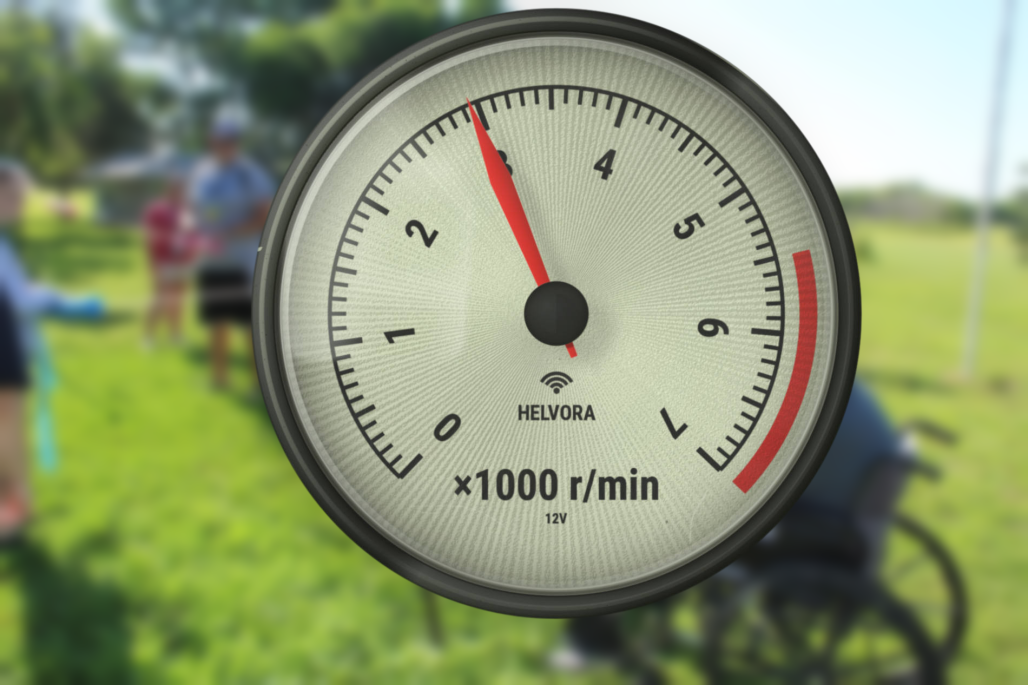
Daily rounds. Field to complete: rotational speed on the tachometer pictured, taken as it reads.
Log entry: 2950 rpm
